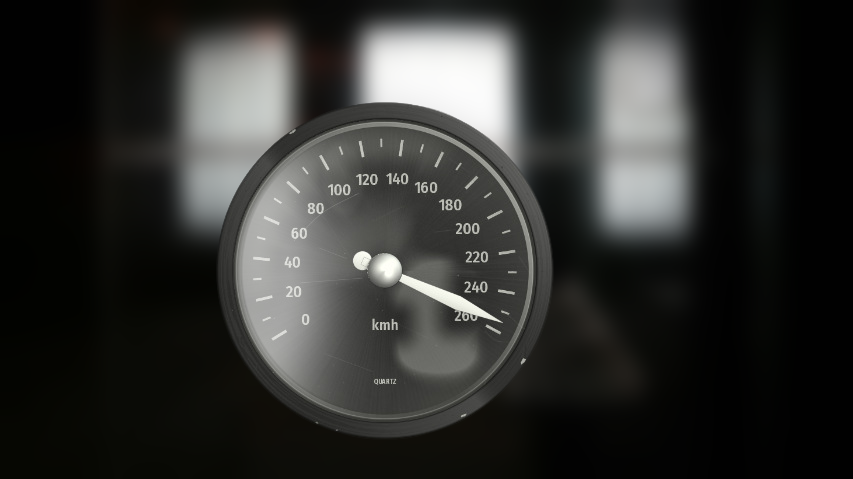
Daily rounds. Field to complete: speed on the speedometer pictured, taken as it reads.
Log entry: 255 km/h
